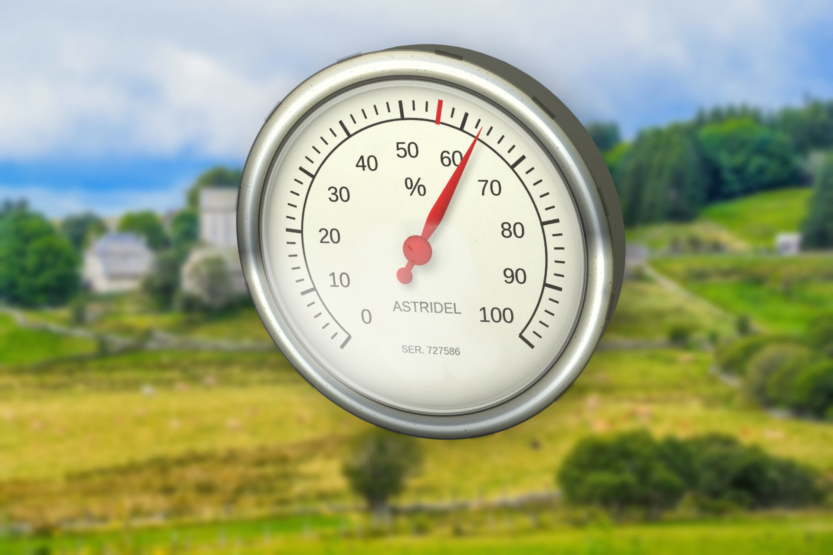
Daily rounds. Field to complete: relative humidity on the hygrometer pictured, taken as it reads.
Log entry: 63 %
